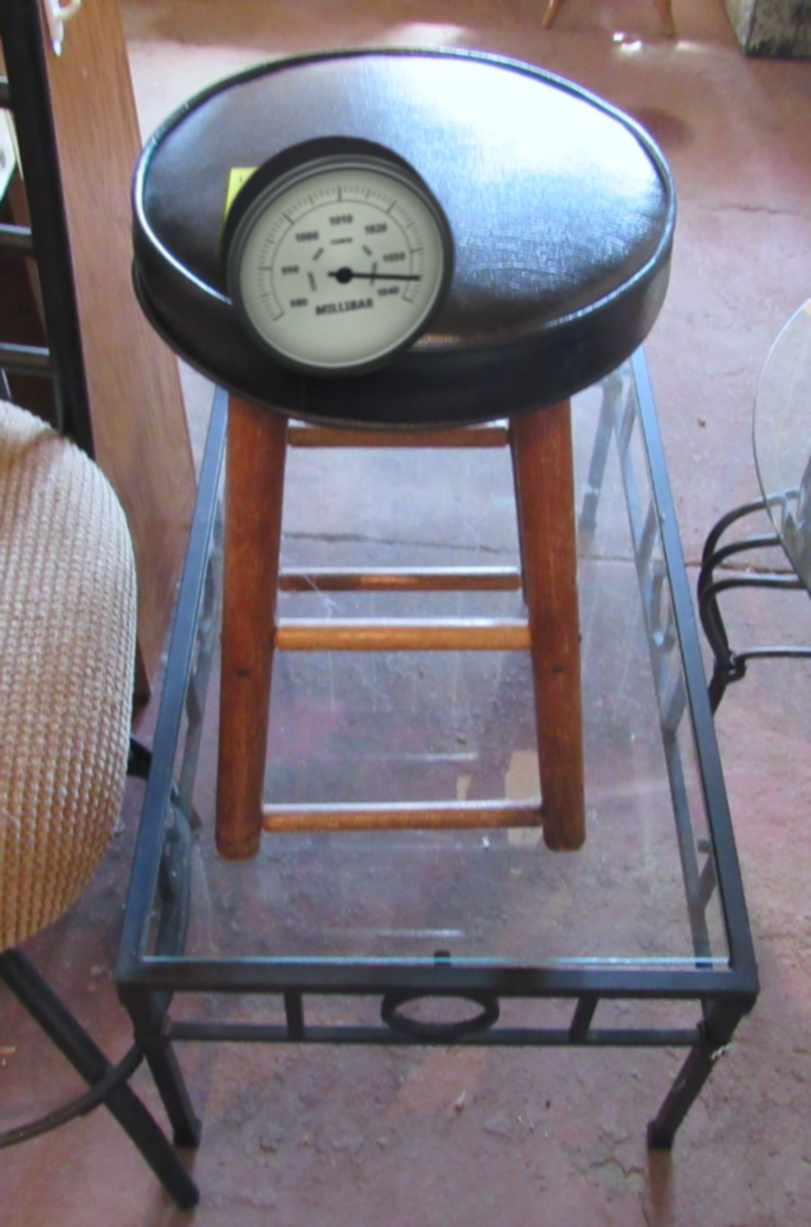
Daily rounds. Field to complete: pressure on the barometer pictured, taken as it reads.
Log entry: 1035 mbar
